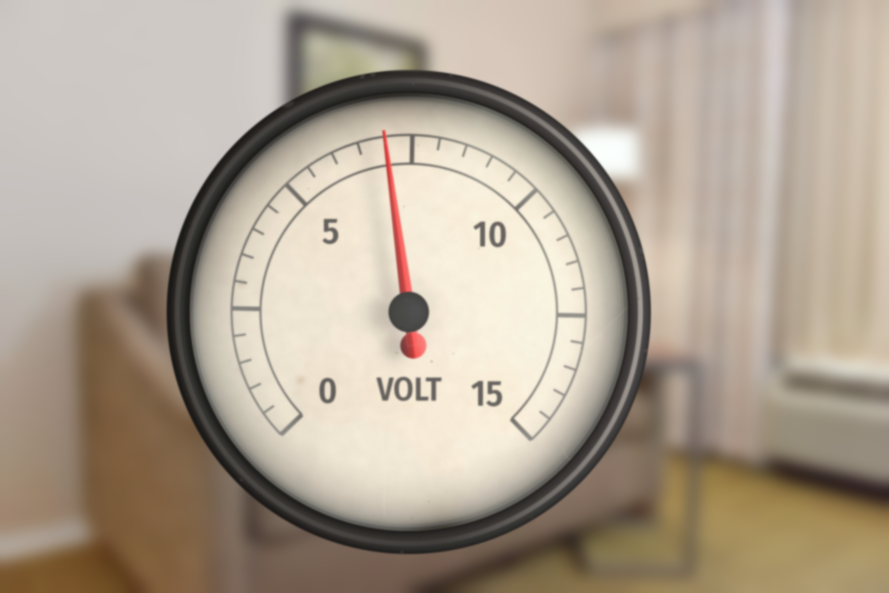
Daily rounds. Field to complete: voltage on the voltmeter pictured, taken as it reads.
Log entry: 7 V
